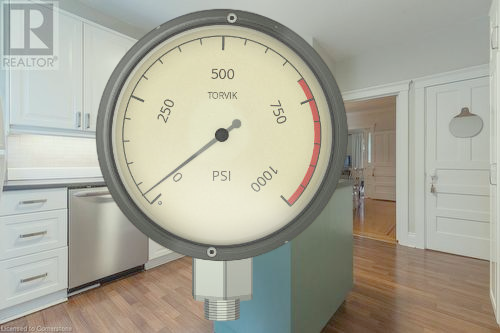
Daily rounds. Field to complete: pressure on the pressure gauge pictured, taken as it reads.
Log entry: 25 psi
